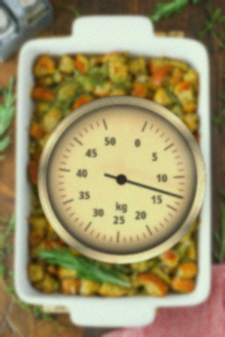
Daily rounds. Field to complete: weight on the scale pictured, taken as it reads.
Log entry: 13 kg
